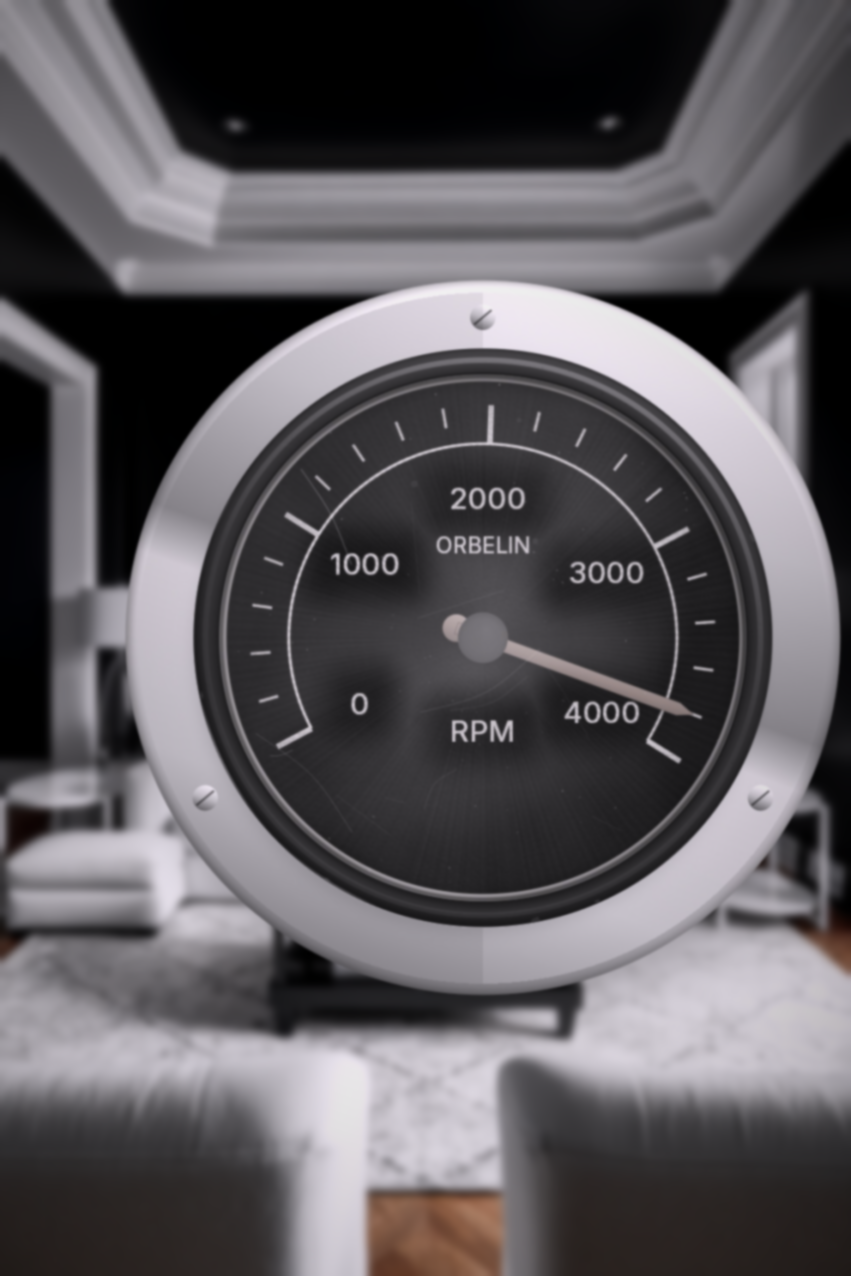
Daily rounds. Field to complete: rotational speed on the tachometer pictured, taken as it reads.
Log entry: 3800 rpm
